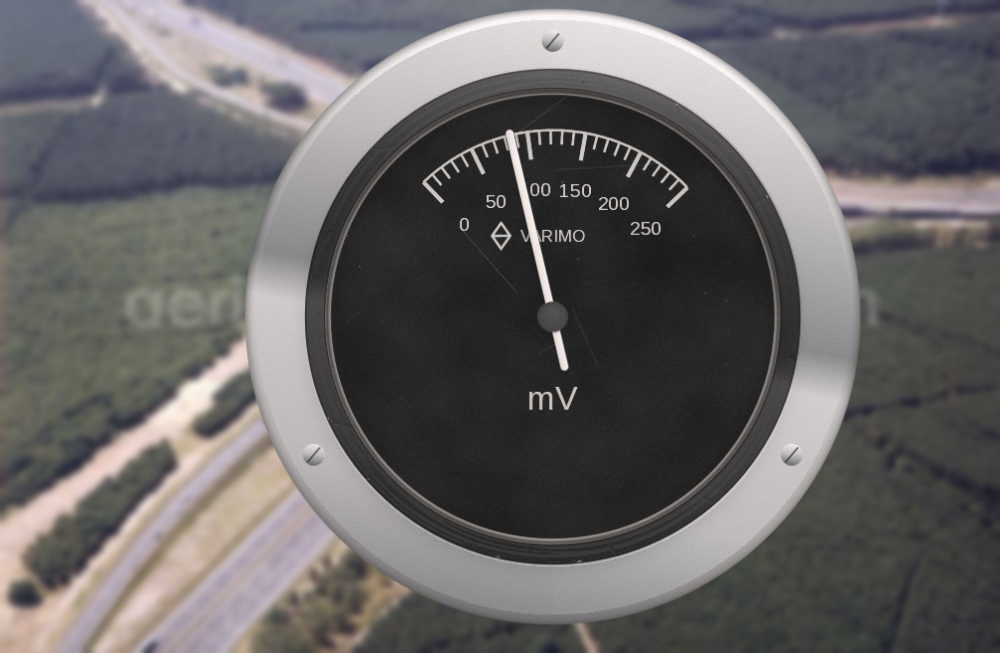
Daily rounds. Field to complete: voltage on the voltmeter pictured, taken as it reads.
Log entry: 85 mV
